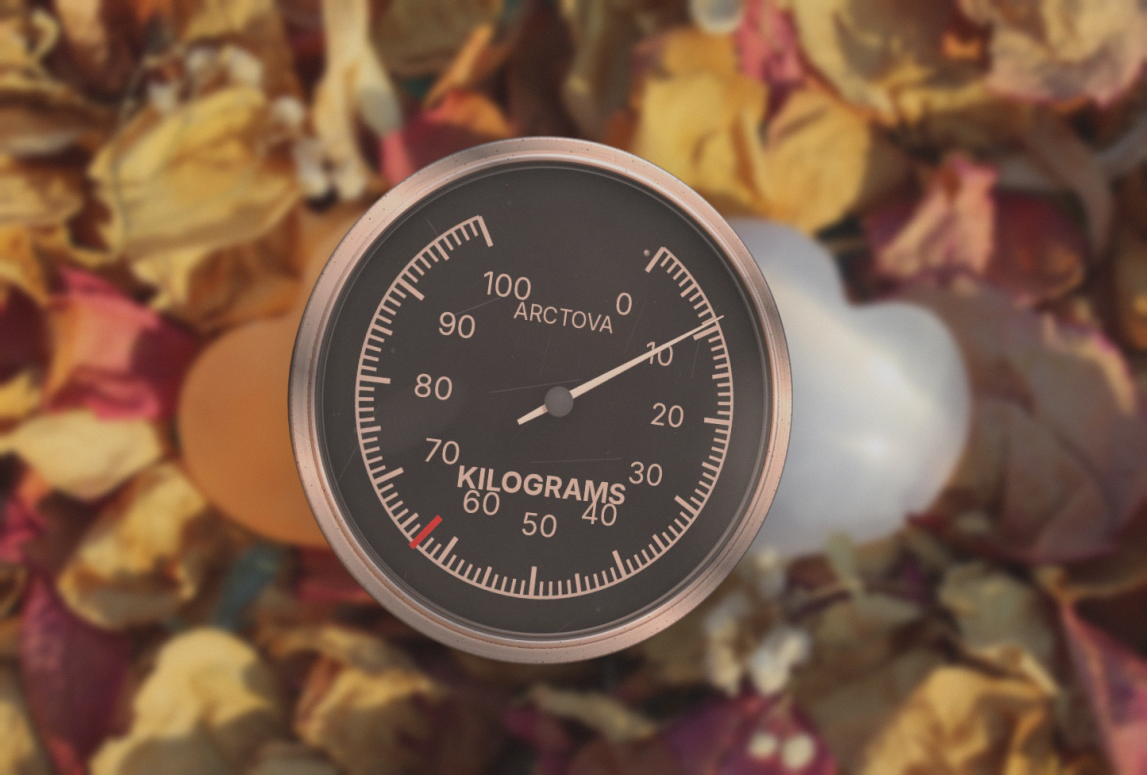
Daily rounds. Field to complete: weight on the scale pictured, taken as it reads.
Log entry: 9 kg
